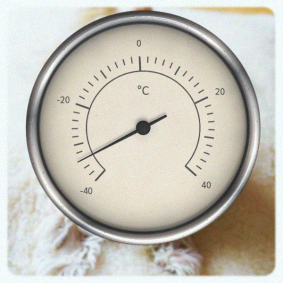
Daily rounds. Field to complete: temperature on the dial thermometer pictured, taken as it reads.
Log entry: -34 °C
